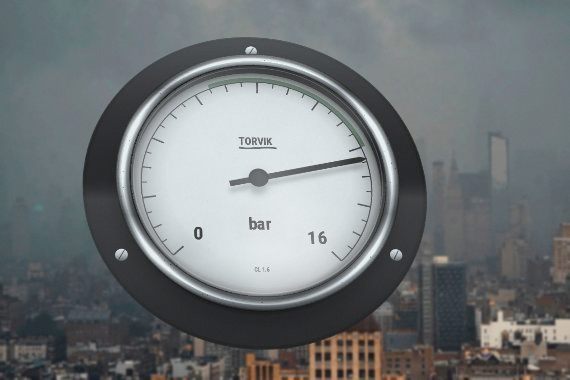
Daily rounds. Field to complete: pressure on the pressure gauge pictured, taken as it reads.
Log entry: 12.5 bar
